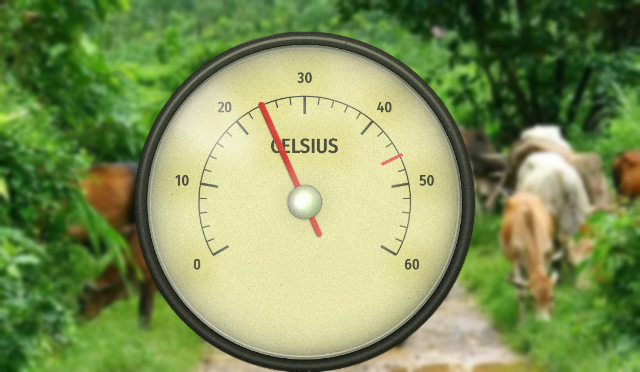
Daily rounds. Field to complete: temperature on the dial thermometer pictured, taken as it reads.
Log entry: 24 °C
